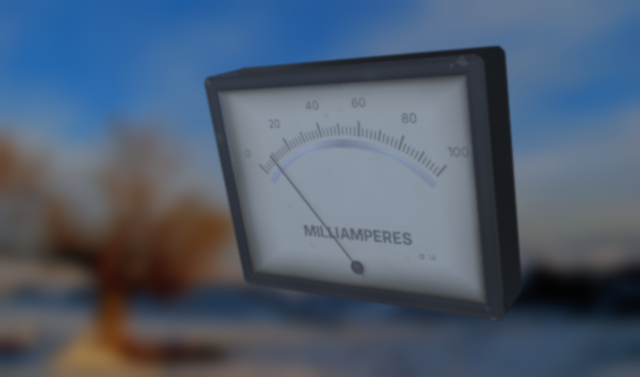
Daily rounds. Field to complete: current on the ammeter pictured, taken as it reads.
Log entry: 10 mA
